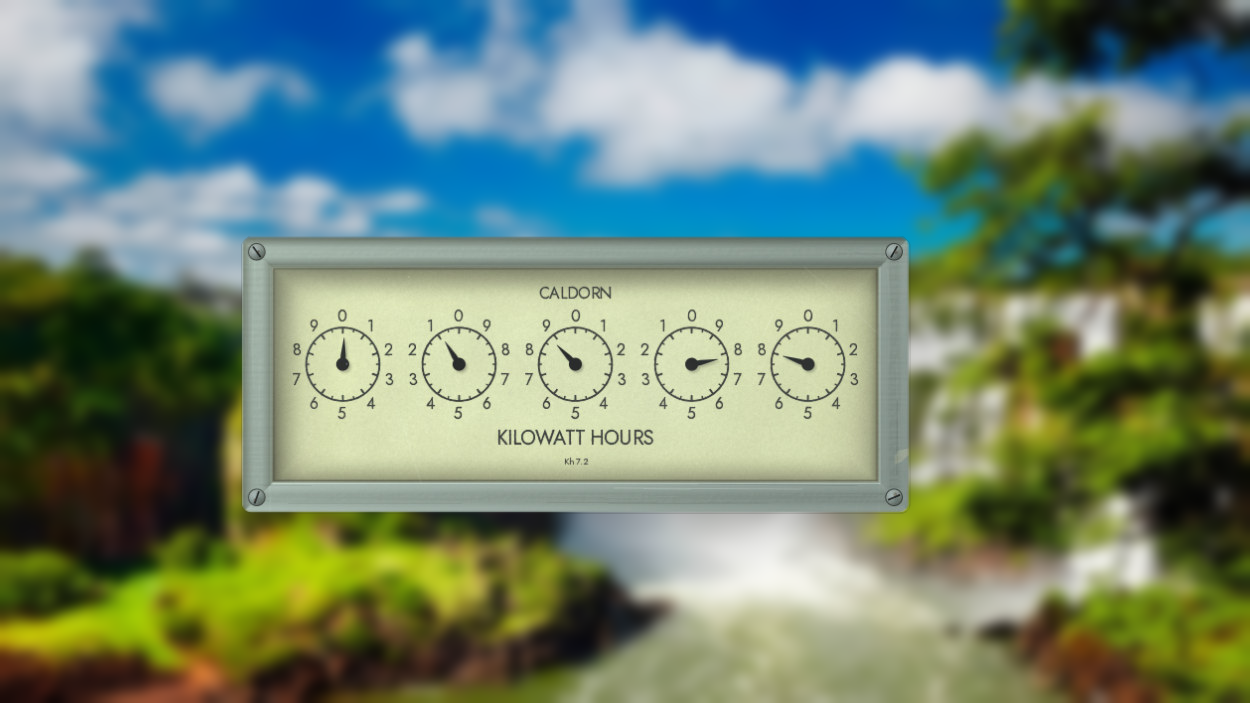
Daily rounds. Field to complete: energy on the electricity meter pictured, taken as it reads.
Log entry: 878 kWh
